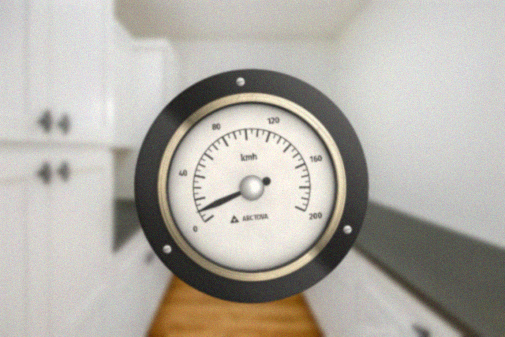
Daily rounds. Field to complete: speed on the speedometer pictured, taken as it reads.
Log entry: 10 km/h
